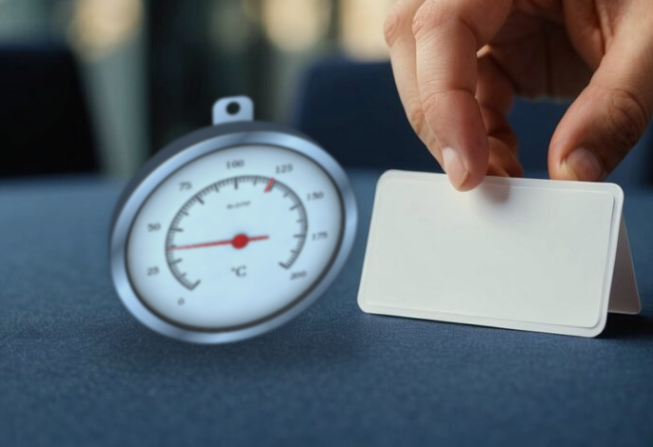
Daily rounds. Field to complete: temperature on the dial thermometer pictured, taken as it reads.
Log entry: 37.5 °C
